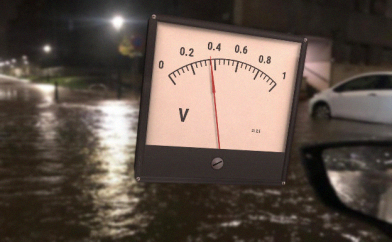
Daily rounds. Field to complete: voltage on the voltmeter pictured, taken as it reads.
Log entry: 0.36 V
